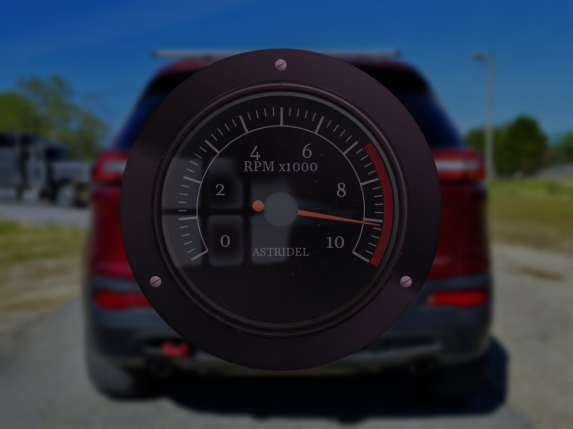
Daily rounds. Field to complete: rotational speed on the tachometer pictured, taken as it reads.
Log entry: 9100 rpm
